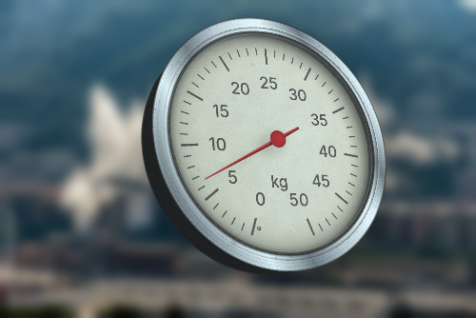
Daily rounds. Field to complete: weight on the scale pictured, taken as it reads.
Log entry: 6.5 kg
